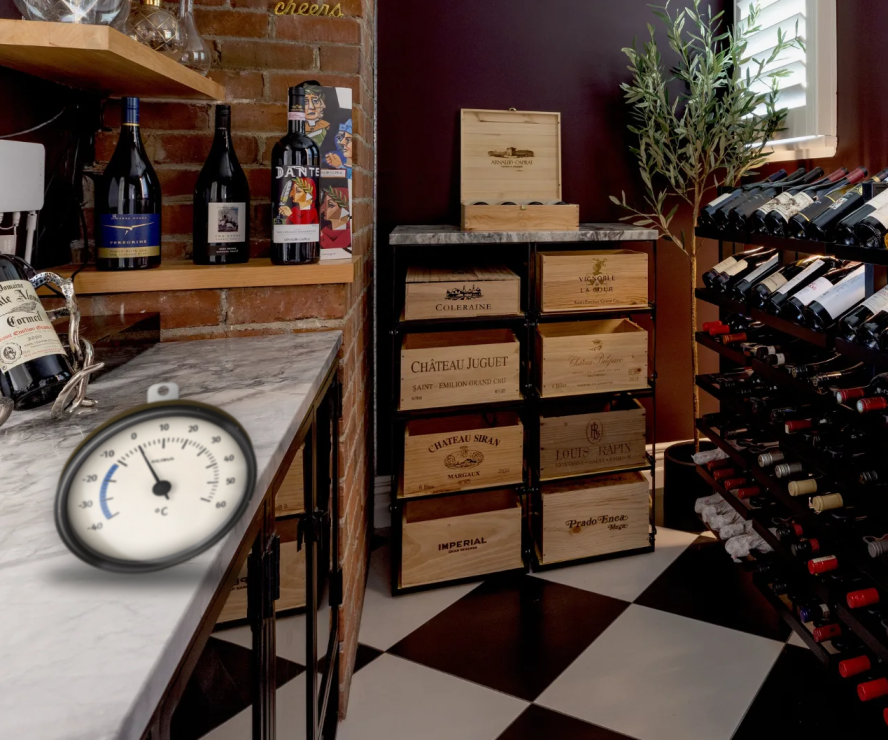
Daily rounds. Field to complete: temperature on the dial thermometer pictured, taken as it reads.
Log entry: 0 °C
